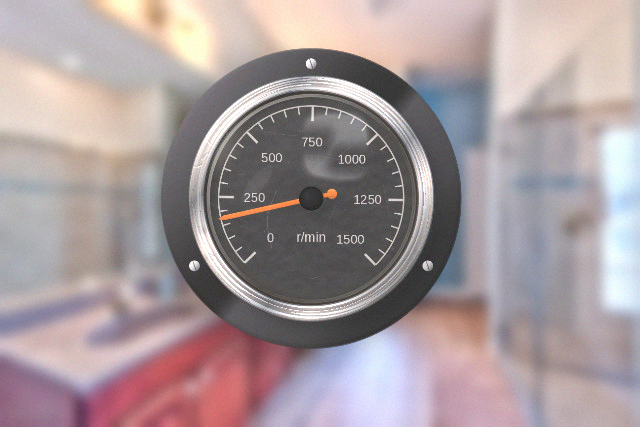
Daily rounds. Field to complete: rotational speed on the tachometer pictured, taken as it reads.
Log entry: 175 rpm
